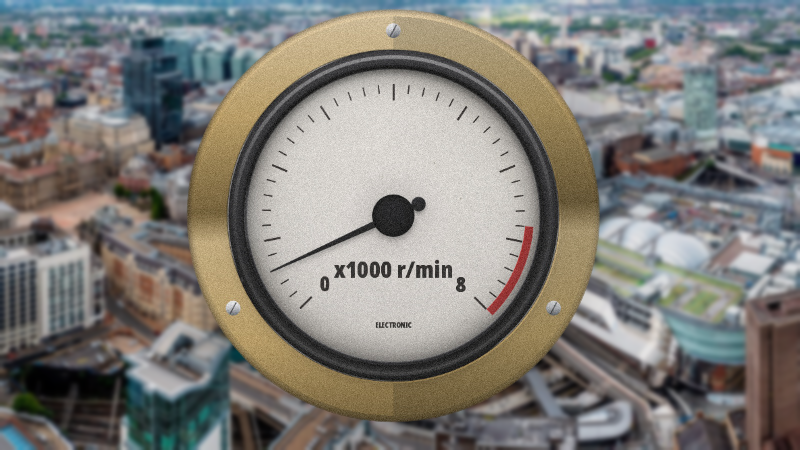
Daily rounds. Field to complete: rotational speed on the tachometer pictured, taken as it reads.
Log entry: 600 rpm
